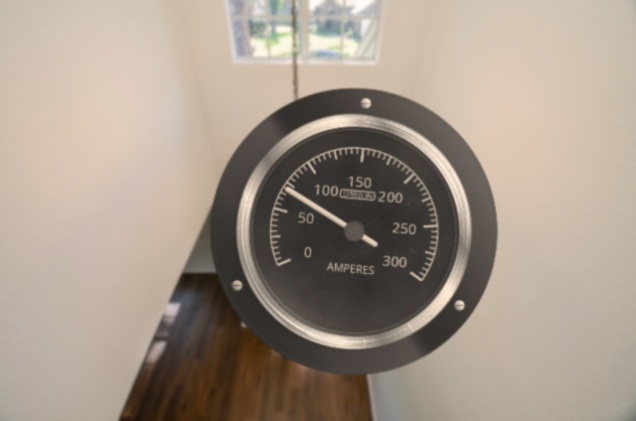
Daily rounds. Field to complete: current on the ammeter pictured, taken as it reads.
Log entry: 70 A
